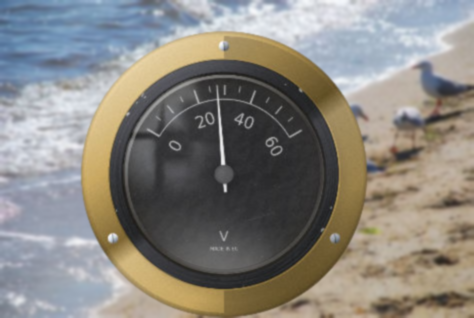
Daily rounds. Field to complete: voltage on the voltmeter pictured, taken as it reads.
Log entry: 27.5 V
